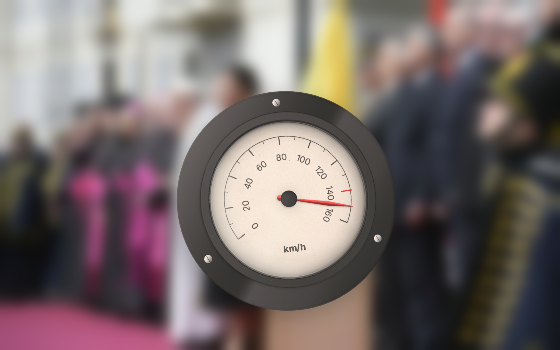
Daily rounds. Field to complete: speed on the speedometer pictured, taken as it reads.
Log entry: 150 km/h
